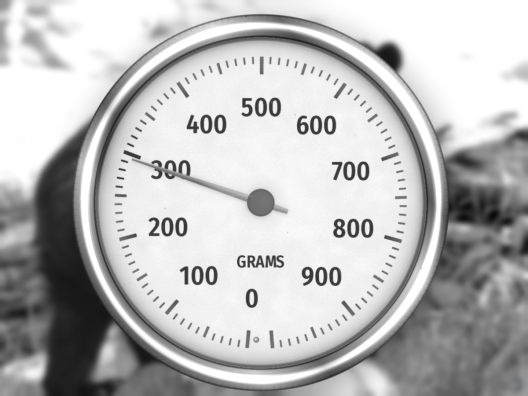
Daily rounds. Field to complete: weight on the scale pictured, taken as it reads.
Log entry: 295 g
